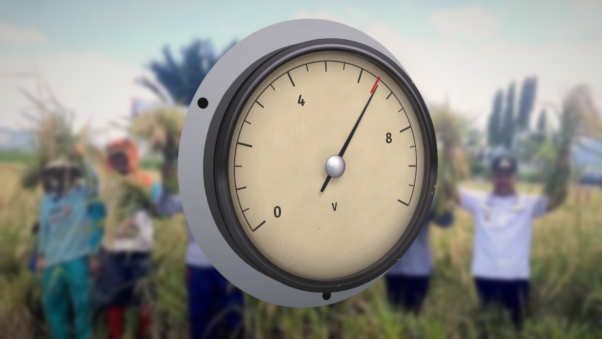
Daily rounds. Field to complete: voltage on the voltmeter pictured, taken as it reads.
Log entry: 6.5 V
